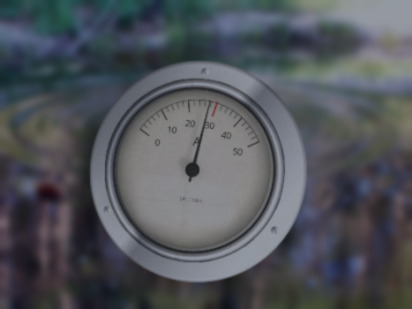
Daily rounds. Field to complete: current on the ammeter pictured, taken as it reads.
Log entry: 28 A
